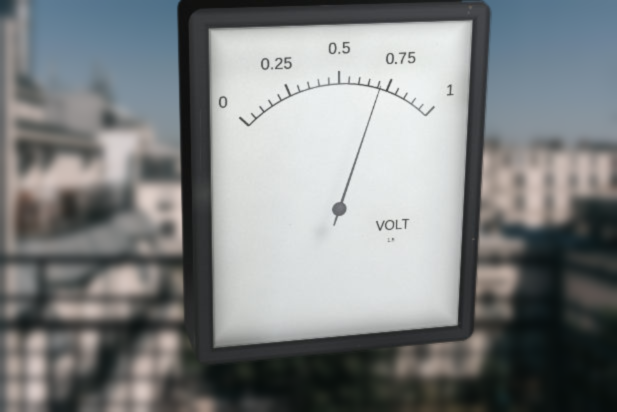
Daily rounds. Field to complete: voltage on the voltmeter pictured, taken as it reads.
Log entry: 0.7 V
